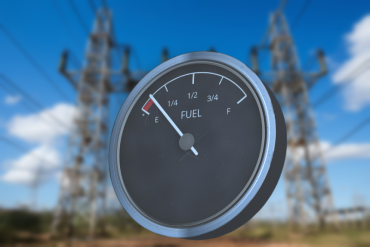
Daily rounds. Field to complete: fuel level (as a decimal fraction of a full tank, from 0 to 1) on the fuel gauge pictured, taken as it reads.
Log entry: 0.125
